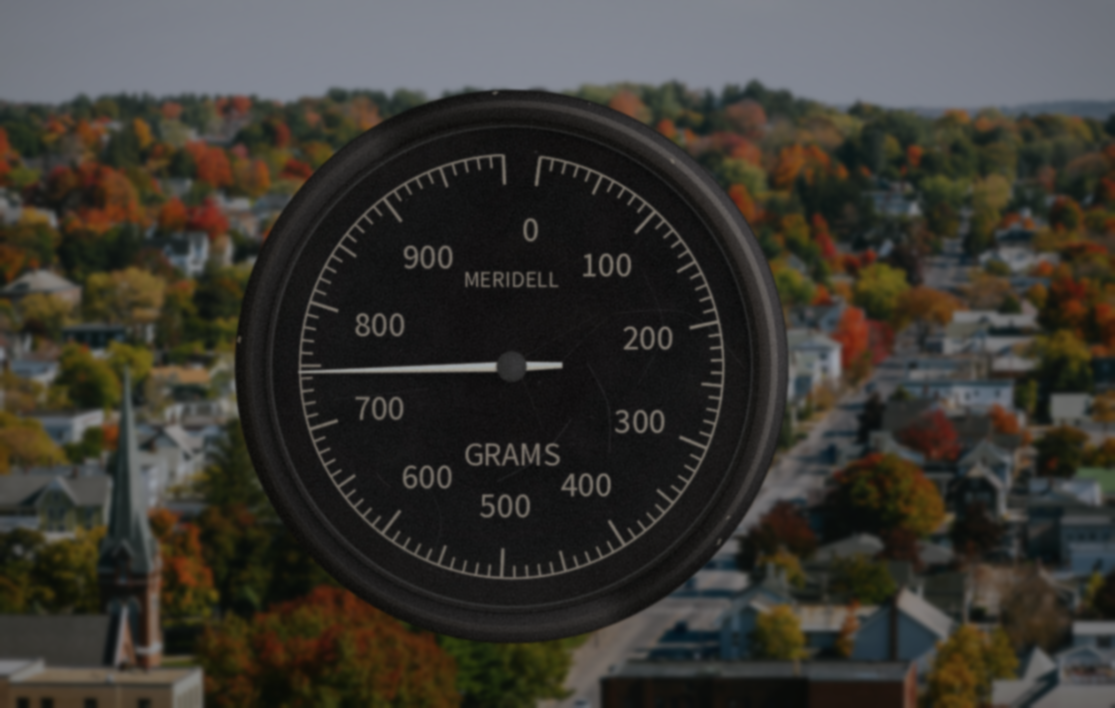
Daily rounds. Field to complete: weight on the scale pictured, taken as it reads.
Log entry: 745 g
